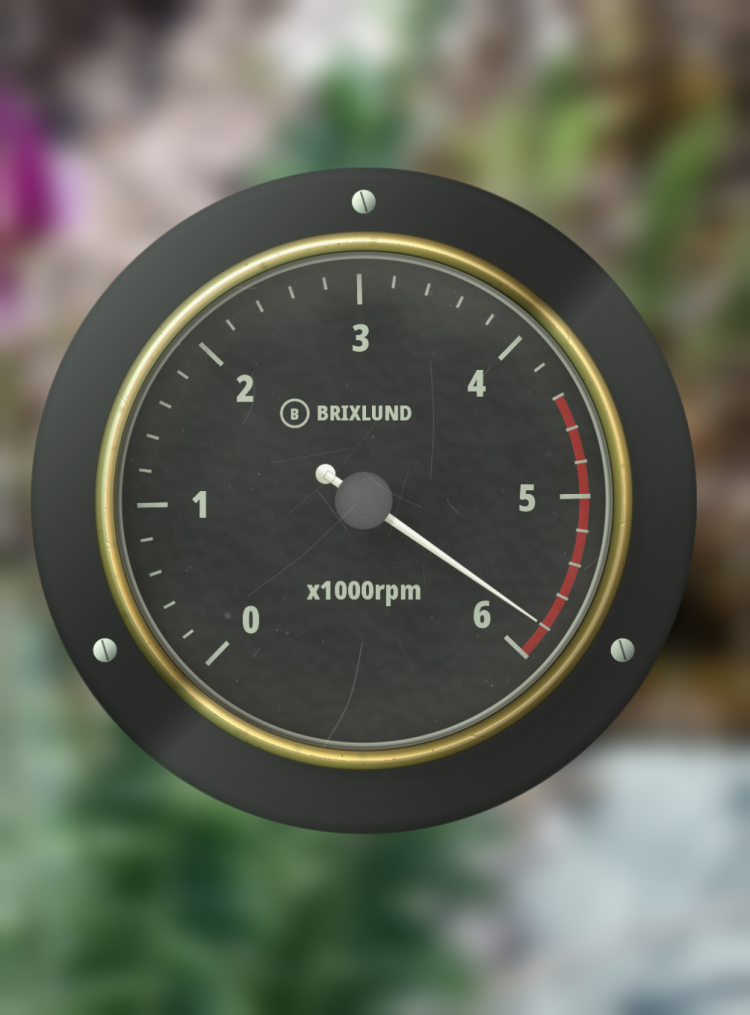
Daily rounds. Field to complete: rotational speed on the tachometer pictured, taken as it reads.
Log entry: 5800 rpm
